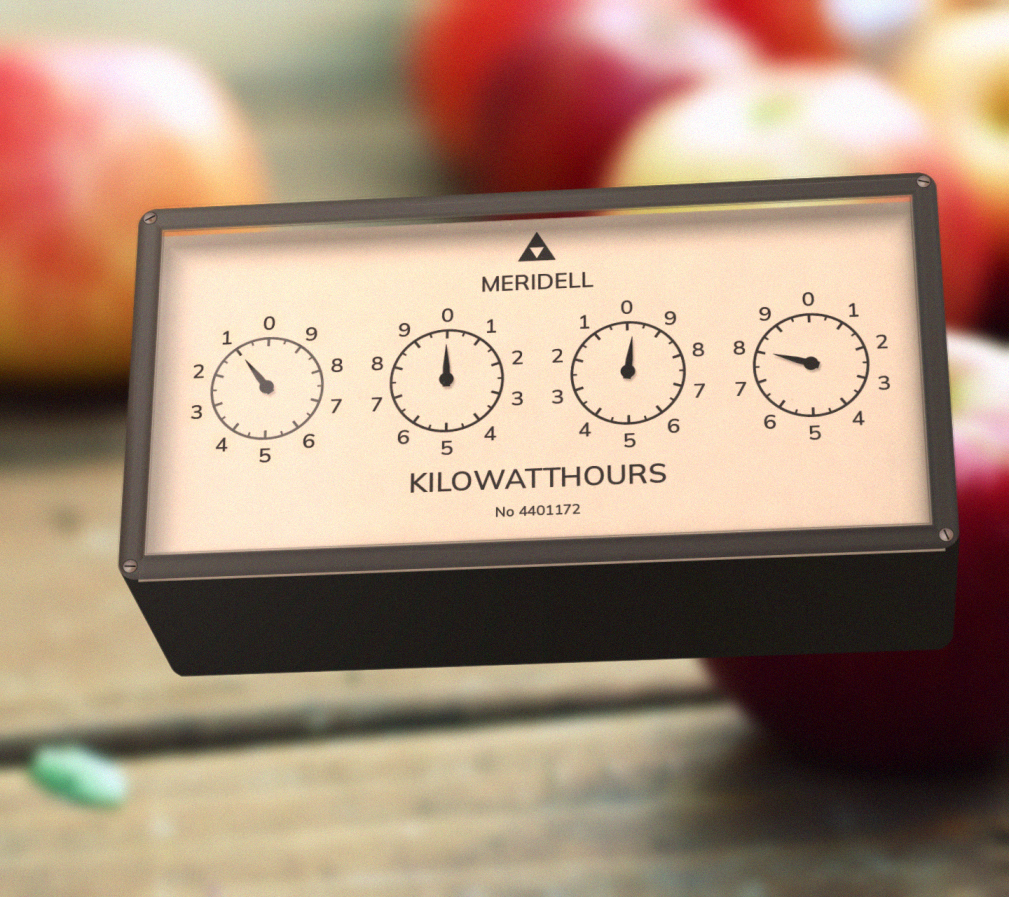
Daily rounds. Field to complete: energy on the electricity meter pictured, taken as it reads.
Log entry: 998 kWh
